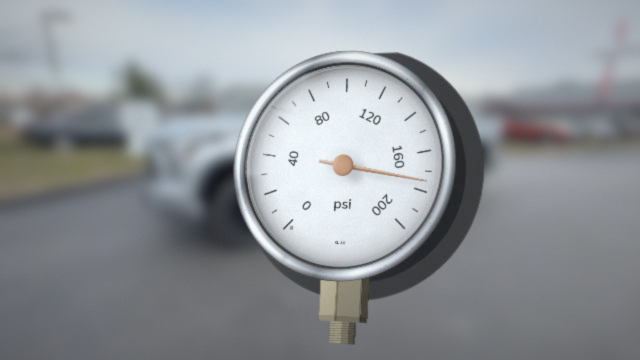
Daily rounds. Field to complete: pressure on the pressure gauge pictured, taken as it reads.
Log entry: 175 psi
